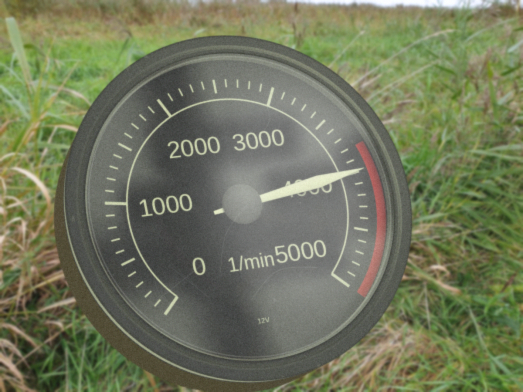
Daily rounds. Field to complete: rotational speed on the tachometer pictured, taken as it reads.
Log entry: 4000 rpm
